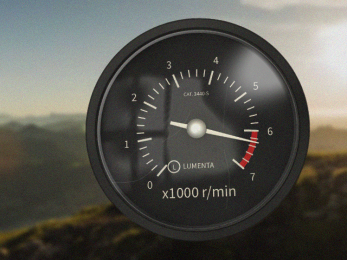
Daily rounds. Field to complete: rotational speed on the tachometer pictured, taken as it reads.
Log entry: 6300 rpm
